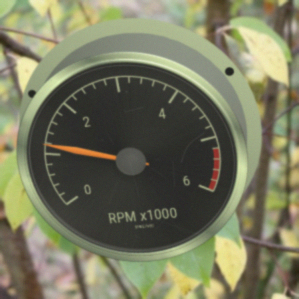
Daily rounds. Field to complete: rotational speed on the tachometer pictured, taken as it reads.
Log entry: 1200 rpm
